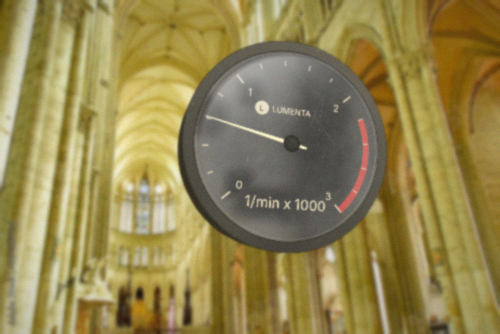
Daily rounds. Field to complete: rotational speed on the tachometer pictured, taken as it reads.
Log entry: 600 rpm
